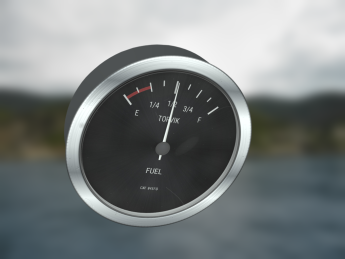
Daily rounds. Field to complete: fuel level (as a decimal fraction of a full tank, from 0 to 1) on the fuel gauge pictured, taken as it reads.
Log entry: 0.5
